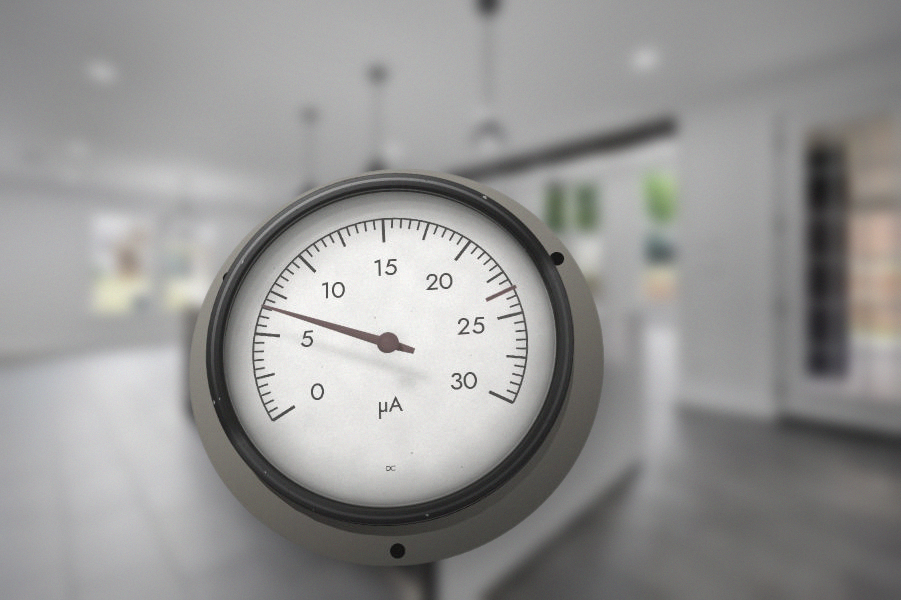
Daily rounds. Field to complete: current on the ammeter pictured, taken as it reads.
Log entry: 6.5 µA
